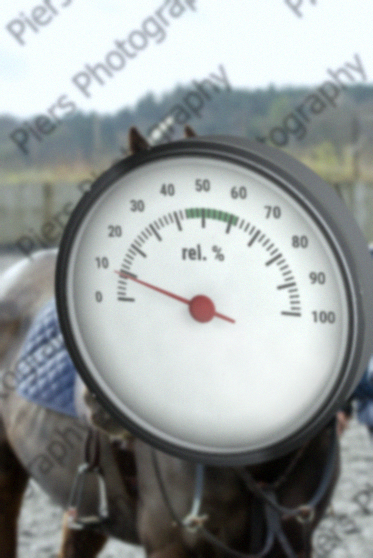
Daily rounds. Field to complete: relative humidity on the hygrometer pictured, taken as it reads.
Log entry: 10 %
